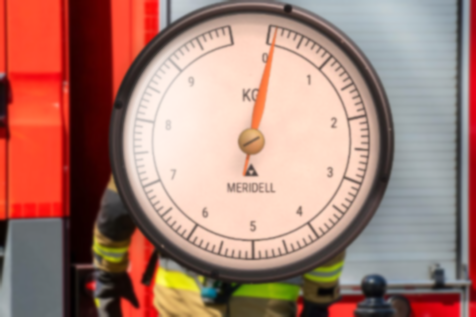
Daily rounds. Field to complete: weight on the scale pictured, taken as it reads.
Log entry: 0.1 kg
